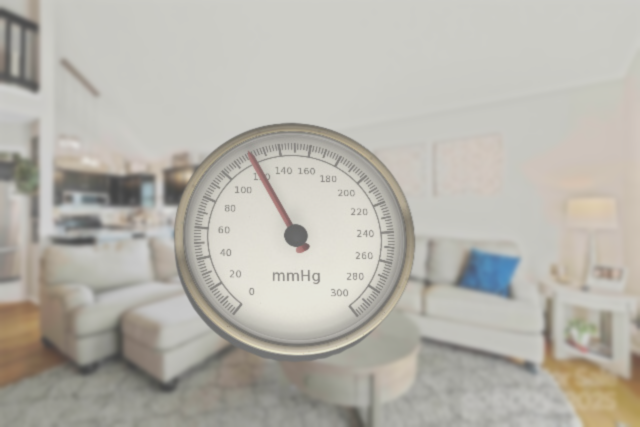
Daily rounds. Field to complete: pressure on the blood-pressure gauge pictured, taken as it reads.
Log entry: 120 mmHg
